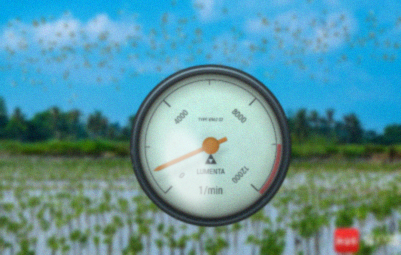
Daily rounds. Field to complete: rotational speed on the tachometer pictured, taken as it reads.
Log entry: 1000 rpm
